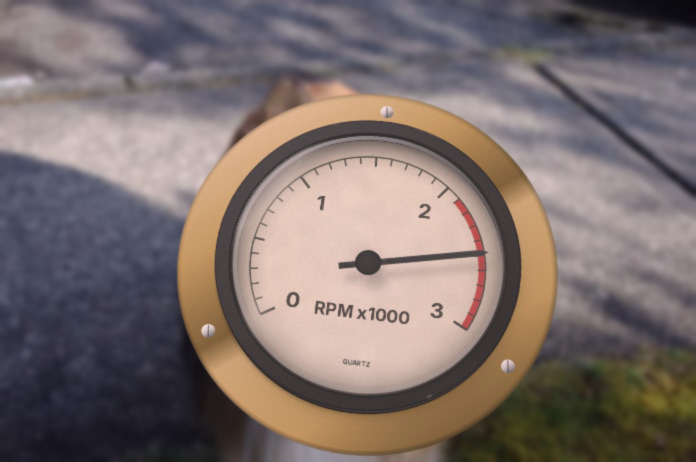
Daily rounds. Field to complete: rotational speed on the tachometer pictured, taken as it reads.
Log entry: 2500 rpm
